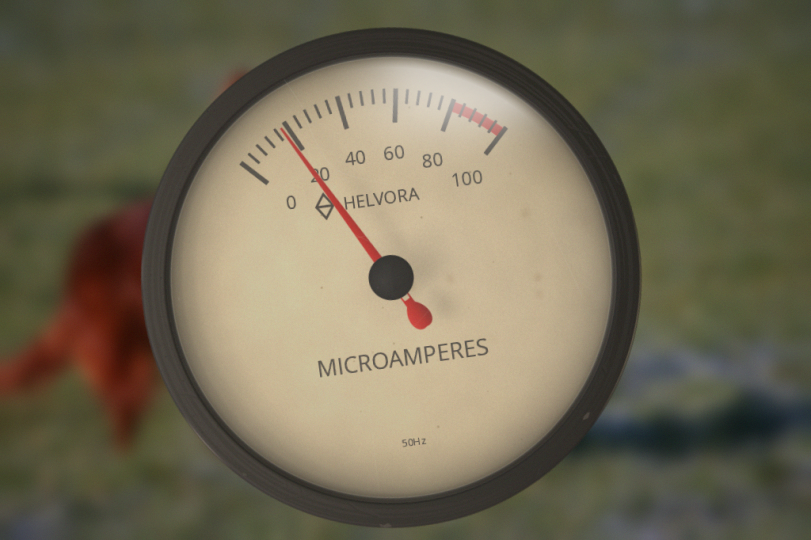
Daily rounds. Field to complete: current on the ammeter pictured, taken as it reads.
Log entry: 18 µA
